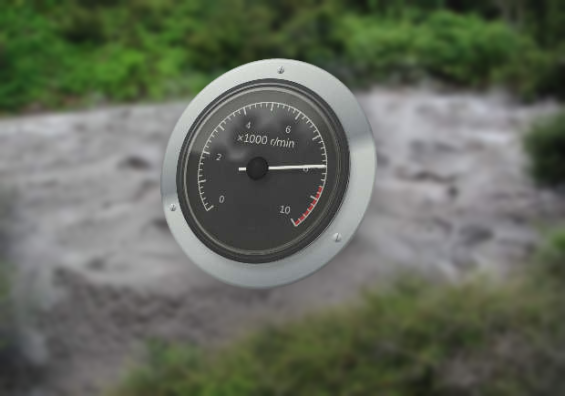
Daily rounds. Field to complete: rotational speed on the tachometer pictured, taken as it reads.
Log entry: 8000 rpm
